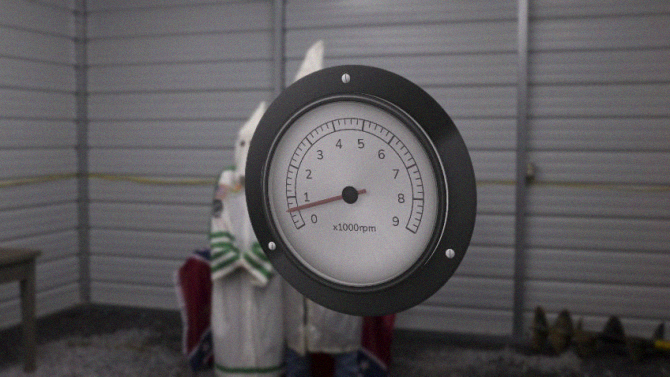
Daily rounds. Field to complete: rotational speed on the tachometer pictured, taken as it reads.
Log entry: 600 rpm
